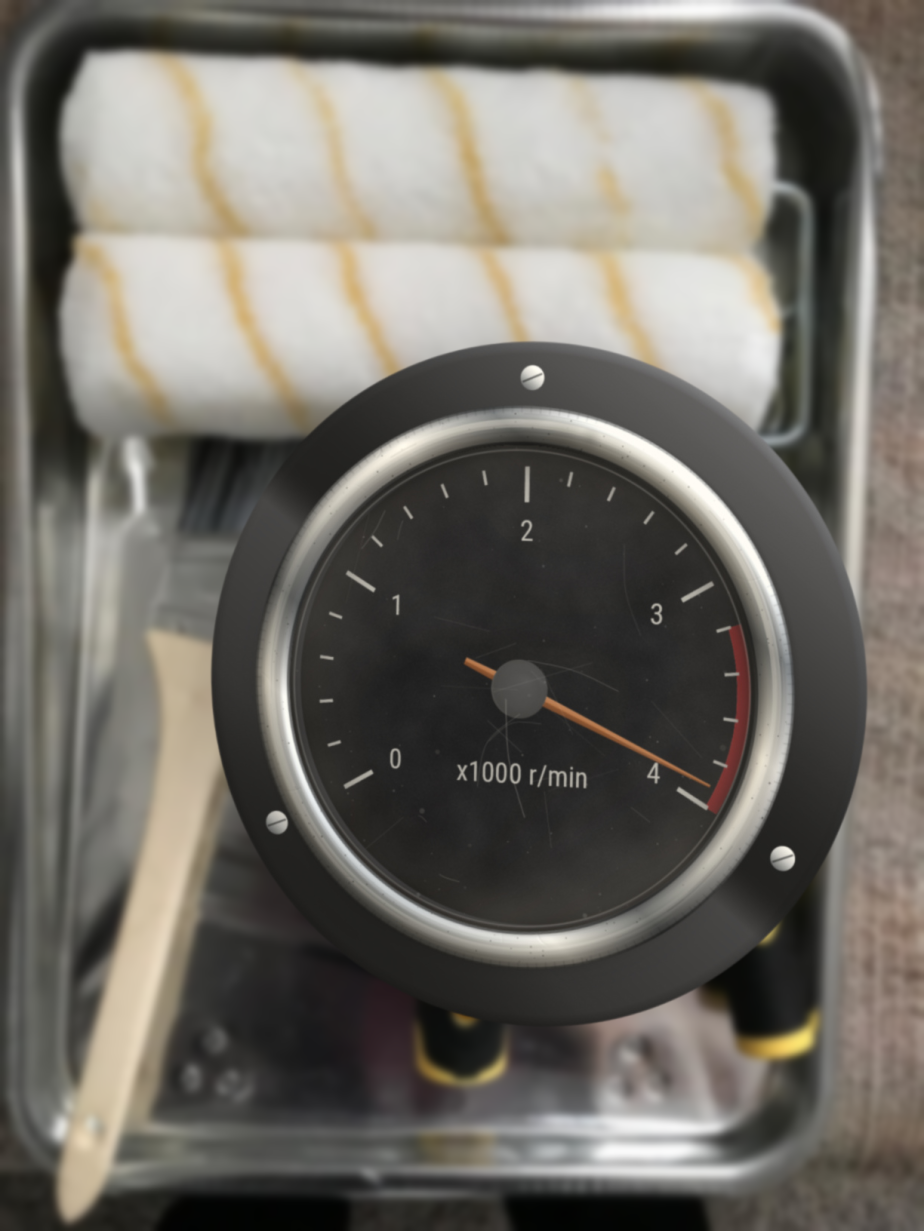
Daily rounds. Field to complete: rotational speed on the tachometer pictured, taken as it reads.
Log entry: 3900 rpm
